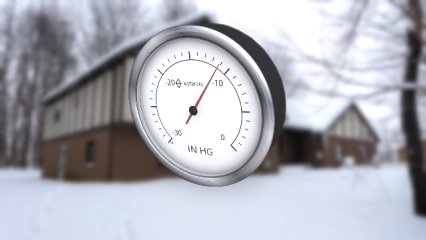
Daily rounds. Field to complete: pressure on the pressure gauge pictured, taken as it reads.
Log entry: -11 inHg
